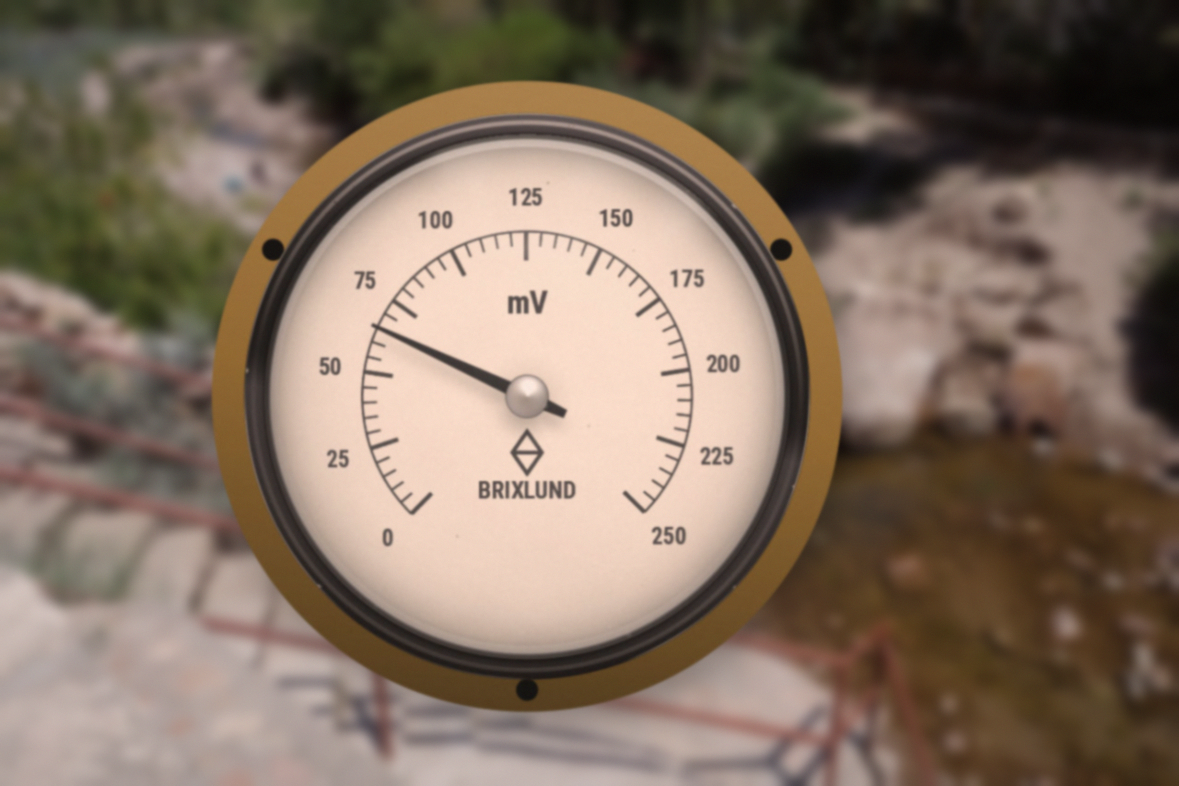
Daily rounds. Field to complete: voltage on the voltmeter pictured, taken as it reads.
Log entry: 65 mV
